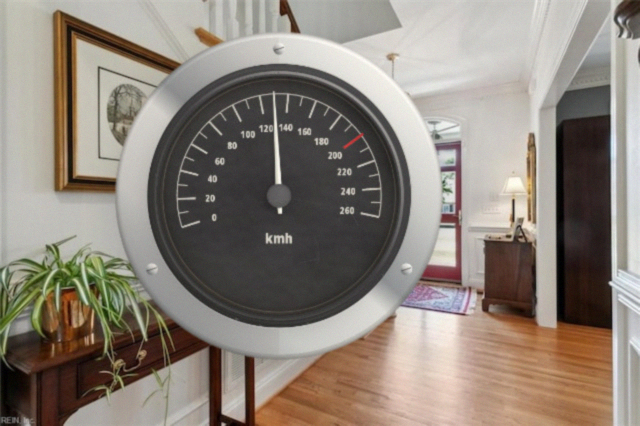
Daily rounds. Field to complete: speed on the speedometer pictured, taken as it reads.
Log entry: 130 km/h
